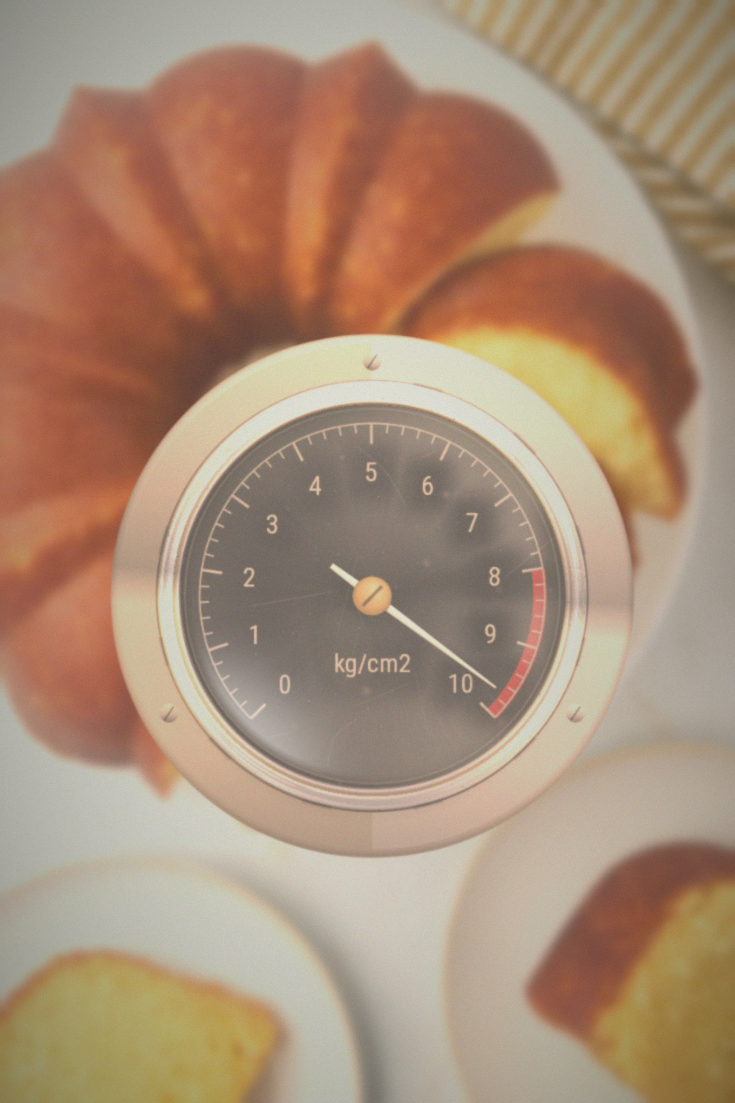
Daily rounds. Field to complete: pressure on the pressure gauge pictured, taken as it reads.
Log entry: 9.7 kg/cm²
